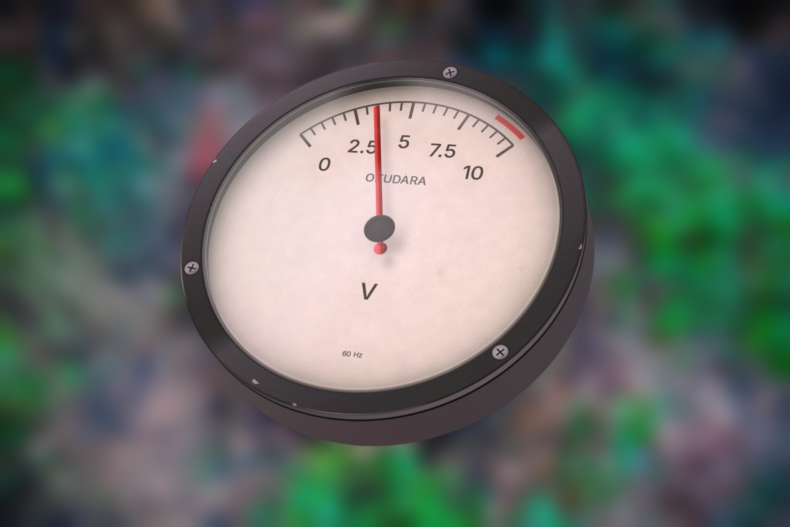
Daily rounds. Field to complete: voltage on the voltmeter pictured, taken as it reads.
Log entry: 3.5 V
